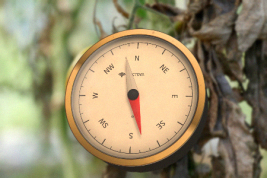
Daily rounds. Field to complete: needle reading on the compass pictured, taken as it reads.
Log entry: 165 °
